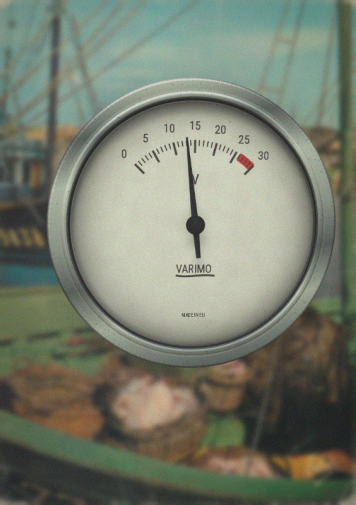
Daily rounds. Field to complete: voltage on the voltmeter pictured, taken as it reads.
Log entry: 13 V
